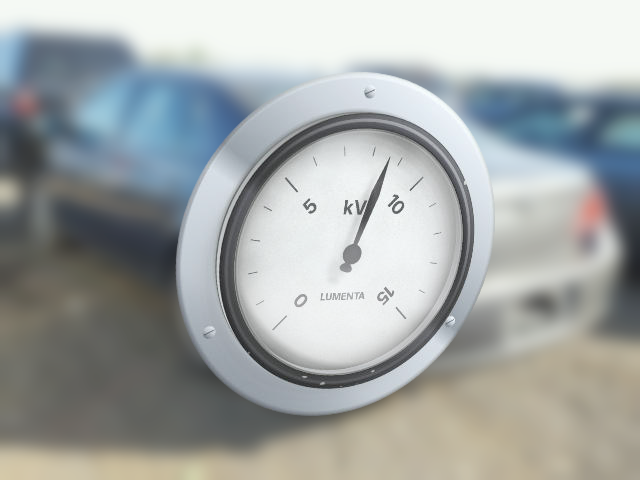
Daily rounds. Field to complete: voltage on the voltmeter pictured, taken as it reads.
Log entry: 8.5 kV
